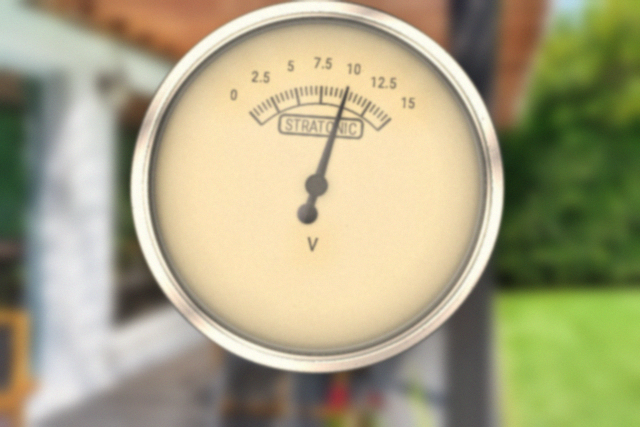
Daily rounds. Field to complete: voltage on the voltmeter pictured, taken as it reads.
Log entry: 10 V
